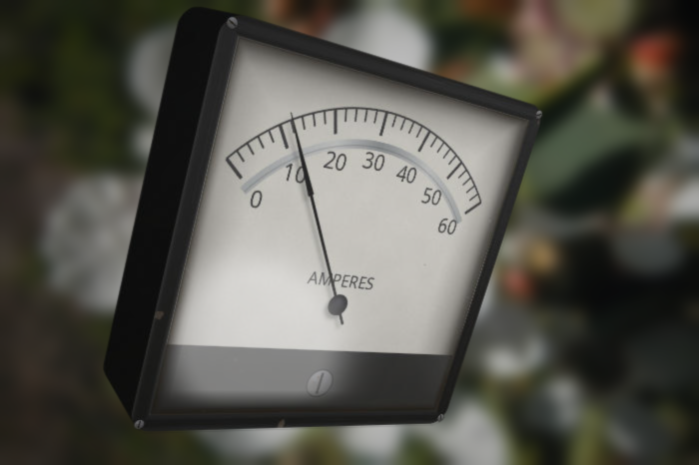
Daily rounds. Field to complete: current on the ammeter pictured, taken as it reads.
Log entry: 12 A
